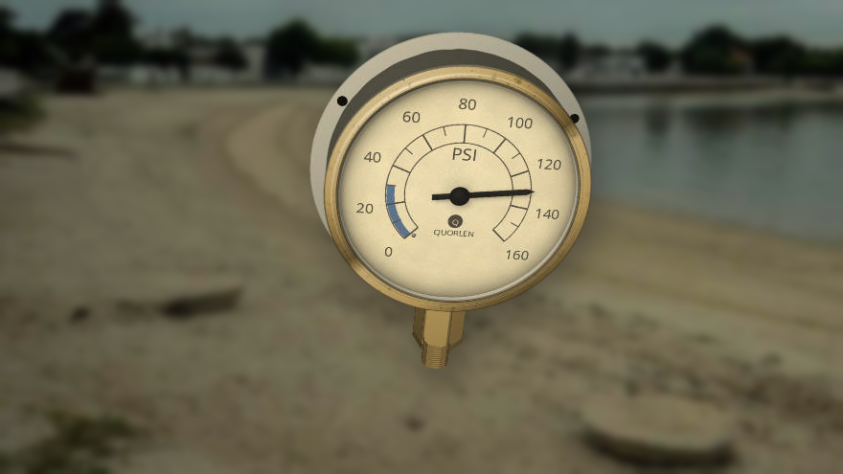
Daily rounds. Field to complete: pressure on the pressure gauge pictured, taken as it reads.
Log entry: 130 psi
